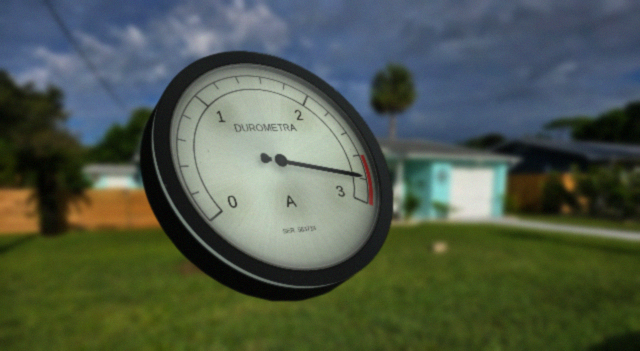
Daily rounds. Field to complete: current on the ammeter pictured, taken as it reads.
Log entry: 2.8 A
